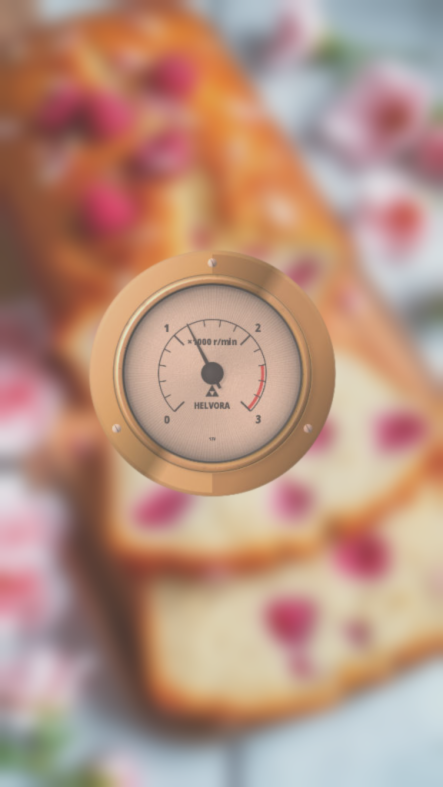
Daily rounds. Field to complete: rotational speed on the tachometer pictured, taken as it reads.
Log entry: 1200 rpm
